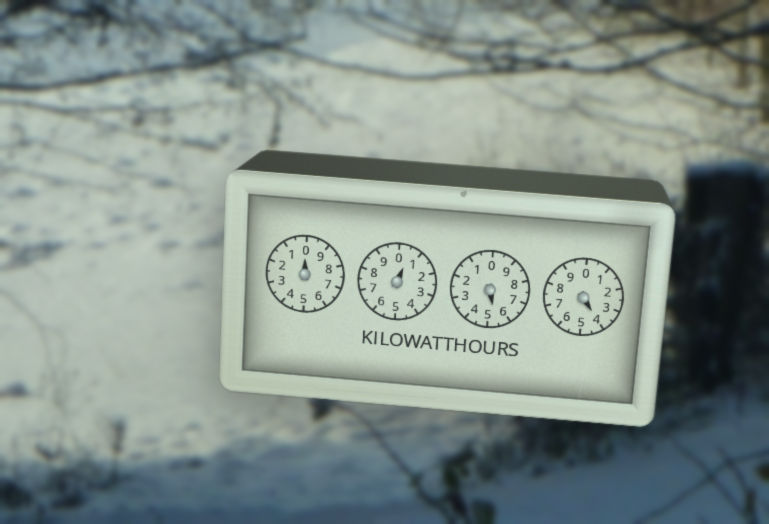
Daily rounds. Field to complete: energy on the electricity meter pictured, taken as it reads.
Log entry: 54 kWh
